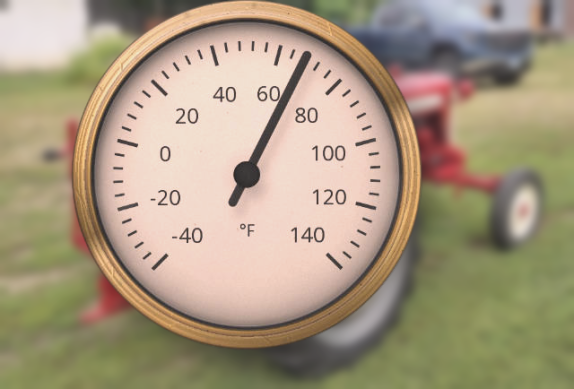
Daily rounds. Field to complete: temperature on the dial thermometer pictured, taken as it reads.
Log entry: 68 °F
